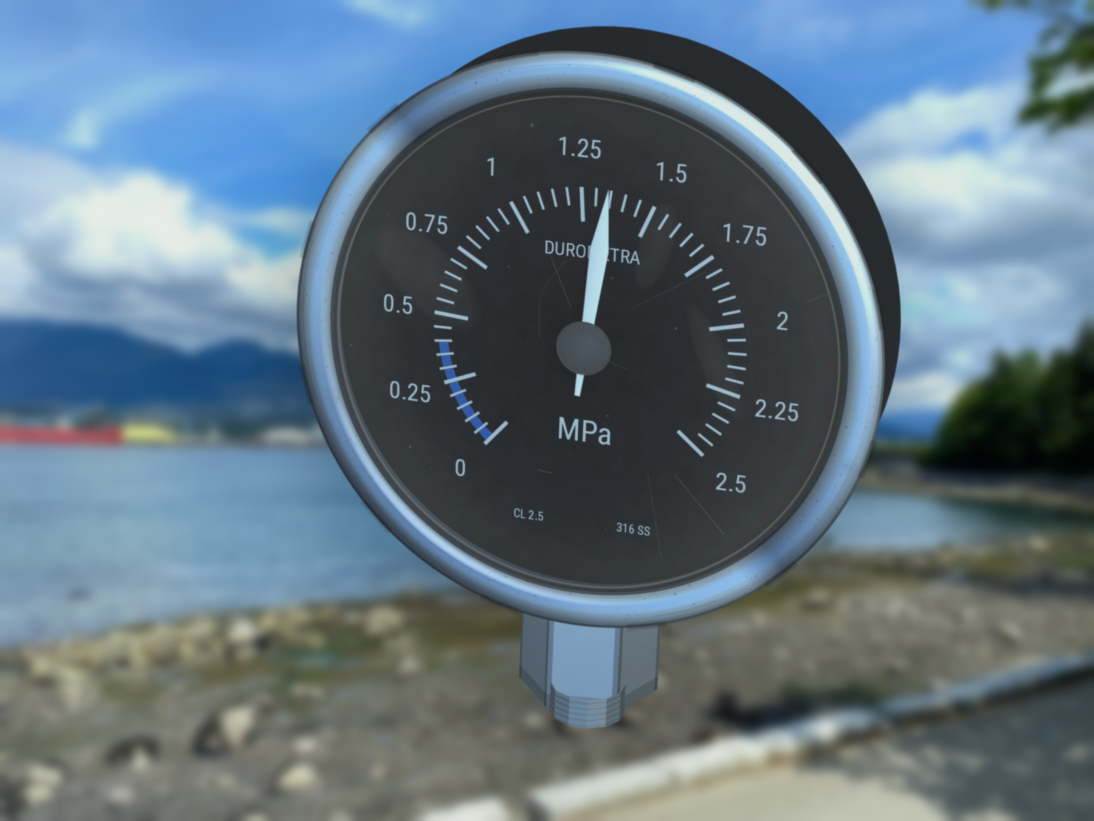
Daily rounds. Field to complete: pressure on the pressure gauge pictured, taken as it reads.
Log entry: 1.35 MPa
